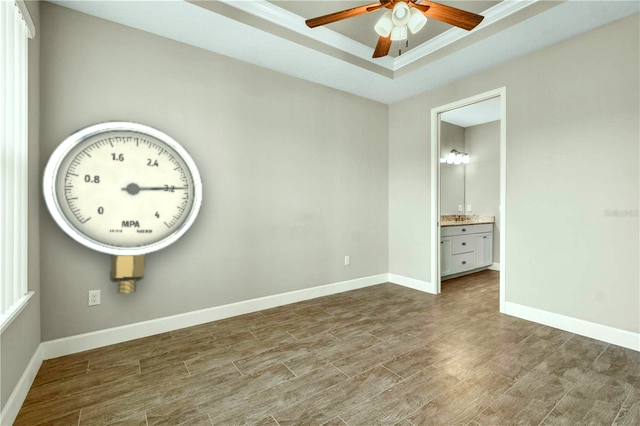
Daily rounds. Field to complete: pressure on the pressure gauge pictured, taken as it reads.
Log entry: 3.2 MPa
